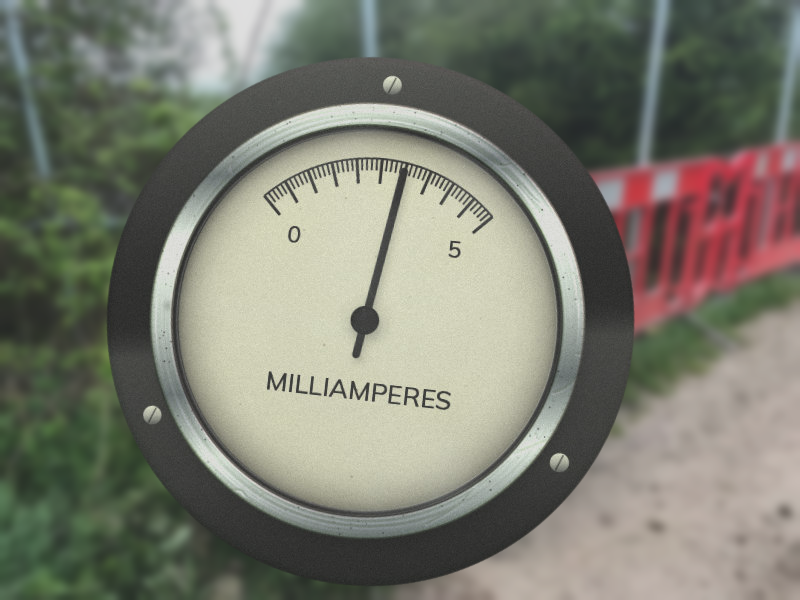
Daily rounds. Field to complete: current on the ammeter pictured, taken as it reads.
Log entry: 3 mA
